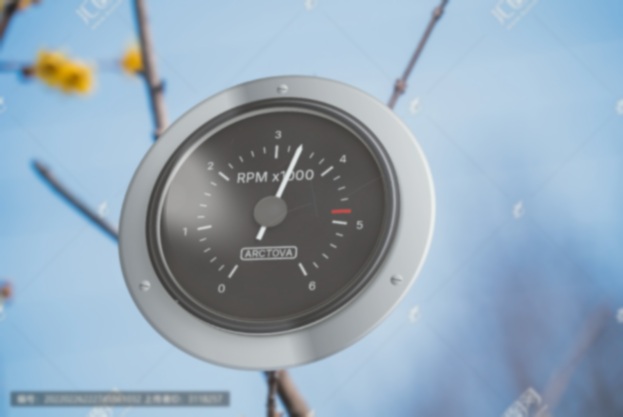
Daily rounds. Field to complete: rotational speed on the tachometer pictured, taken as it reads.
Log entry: 3400 rpm
